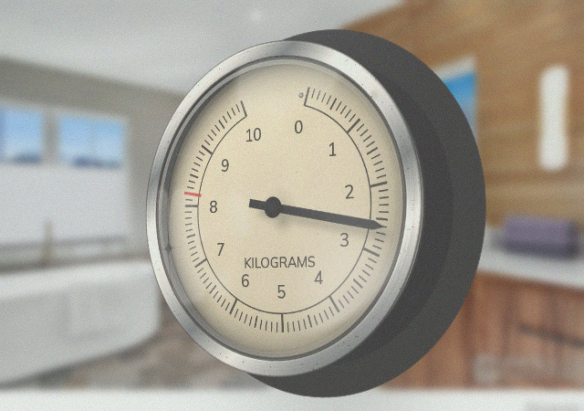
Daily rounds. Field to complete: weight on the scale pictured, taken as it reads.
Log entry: 2.6 kg
